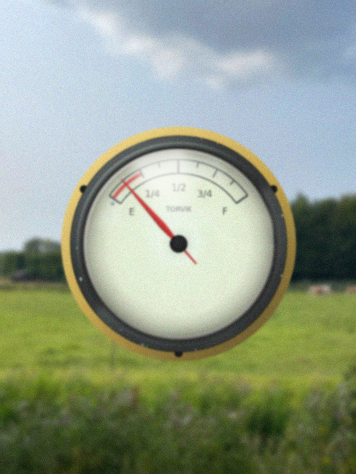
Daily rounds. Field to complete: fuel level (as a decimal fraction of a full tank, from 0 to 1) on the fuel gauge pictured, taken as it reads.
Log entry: 0.125
